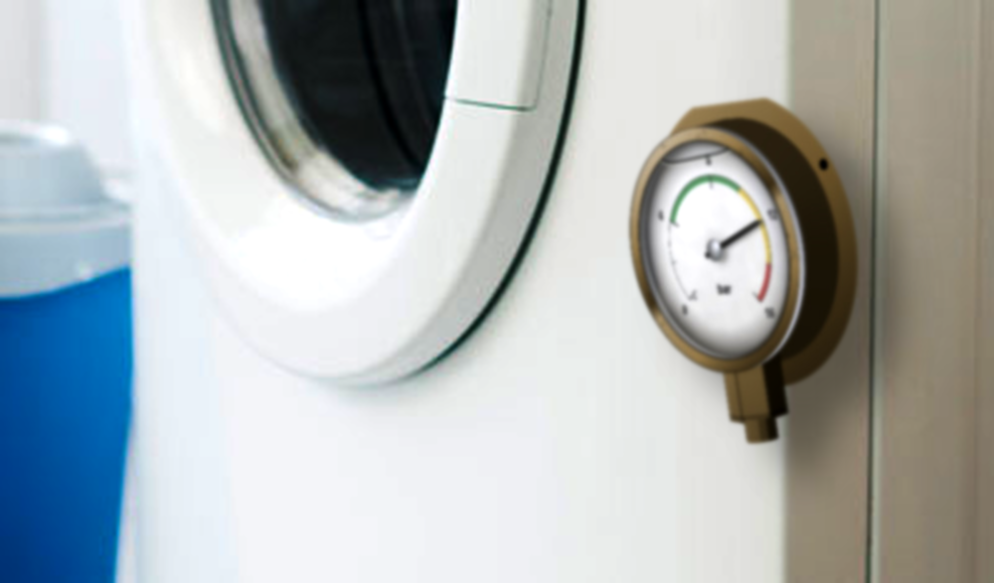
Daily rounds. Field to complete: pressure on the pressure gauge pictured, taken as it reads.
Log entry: 12 bar
